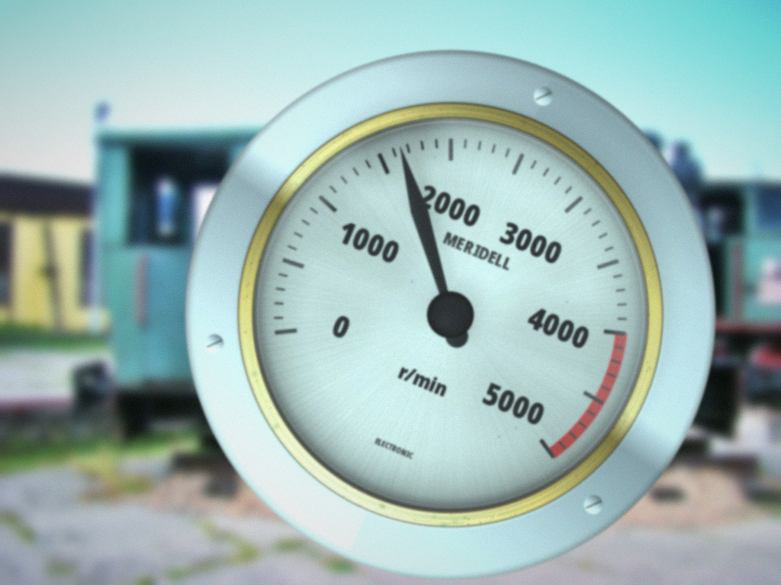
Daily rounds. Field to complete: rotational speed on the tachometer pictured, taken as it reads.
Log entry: 1650 rpm
